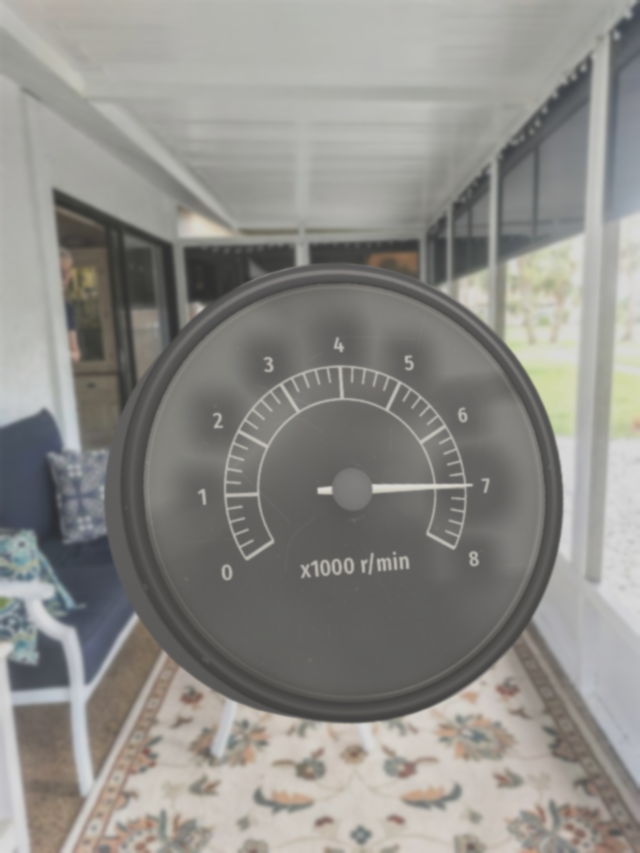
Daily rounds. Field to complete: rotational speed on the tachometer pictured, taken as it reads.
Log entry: 7000 rpm
